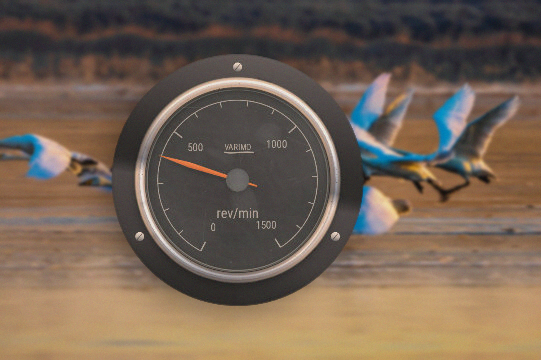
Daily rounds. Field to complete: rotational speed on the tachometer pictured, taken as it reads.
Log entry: 400 rpm
